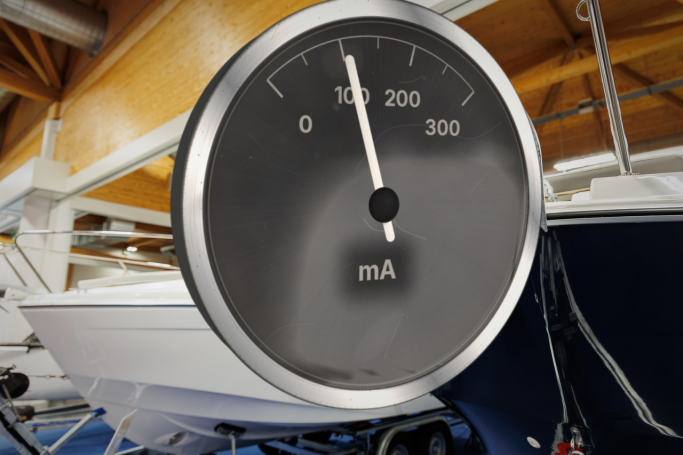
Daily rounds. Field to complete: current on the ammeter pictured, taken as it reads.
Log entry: 100 mA
